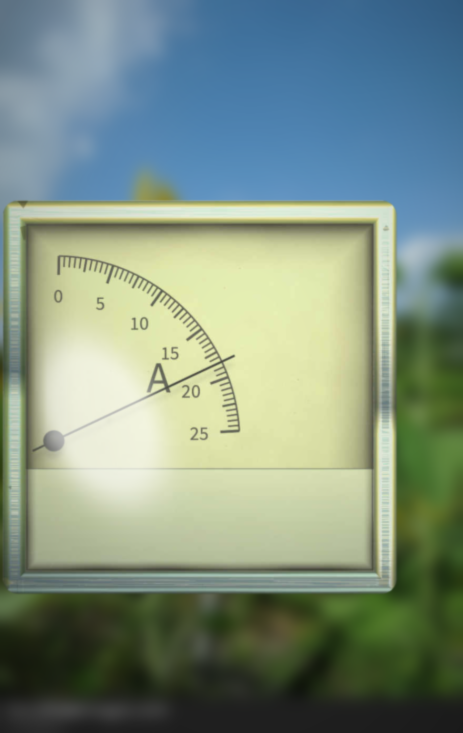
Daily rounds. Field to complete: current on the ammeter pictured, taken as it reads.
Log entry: 18.5 A
